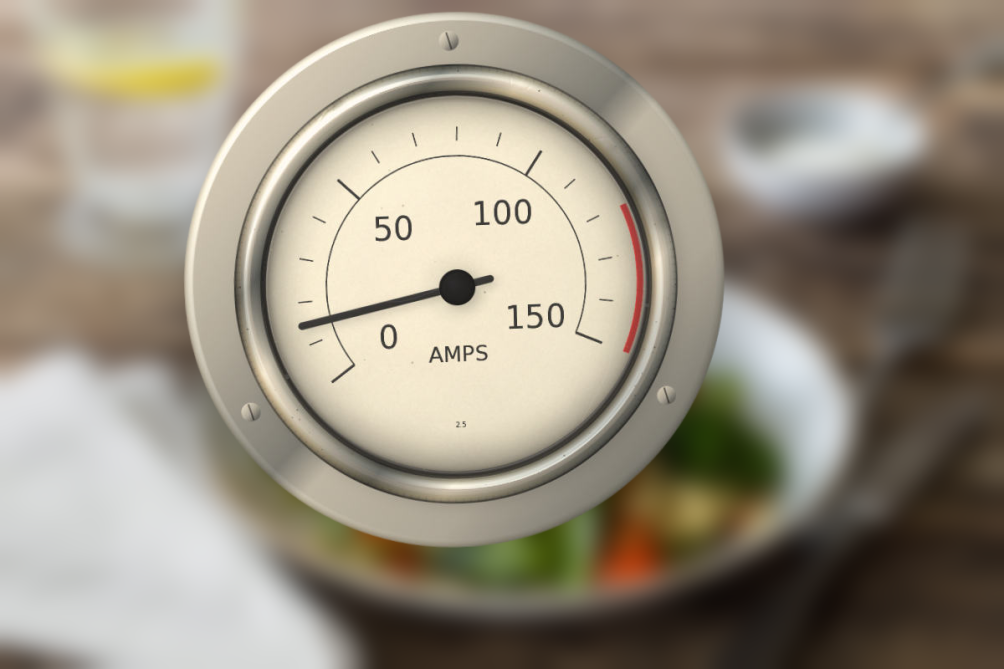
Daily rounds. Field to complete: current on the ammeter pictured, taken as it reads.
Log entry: 15 A
